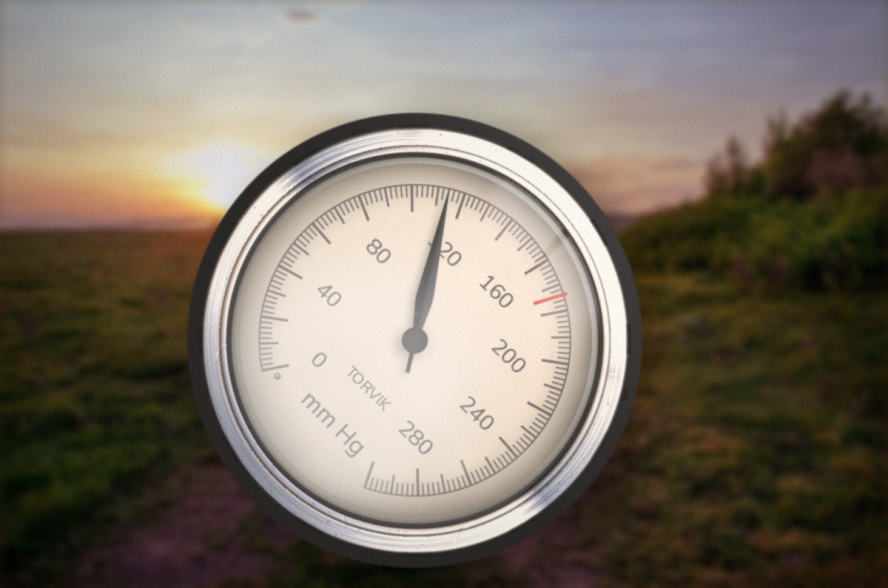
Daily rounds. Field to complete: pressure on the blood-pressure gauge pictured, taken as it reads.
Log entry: 114 mmHg
